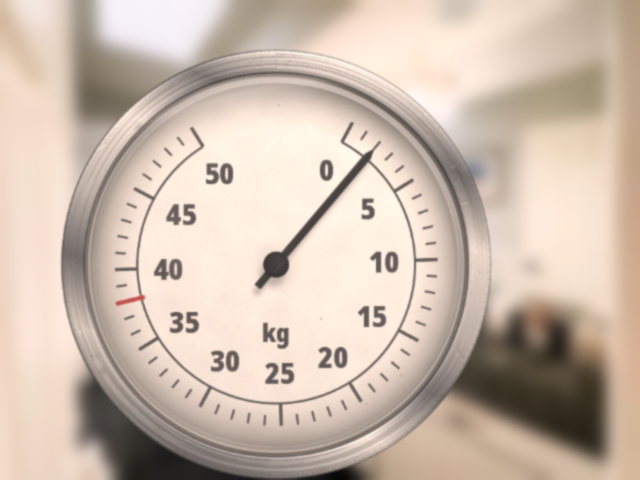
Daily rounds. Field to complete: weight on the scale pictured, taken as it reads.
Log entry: 2 kg
